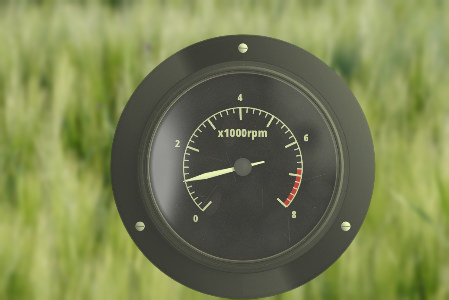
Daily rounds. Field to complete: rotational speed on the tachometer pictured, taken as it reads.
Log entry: 1000 rpm
